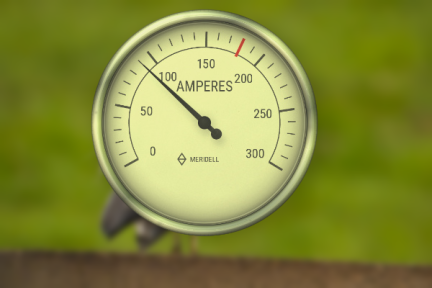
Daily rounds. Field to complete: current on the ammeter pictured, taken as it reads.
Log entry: 90 A
